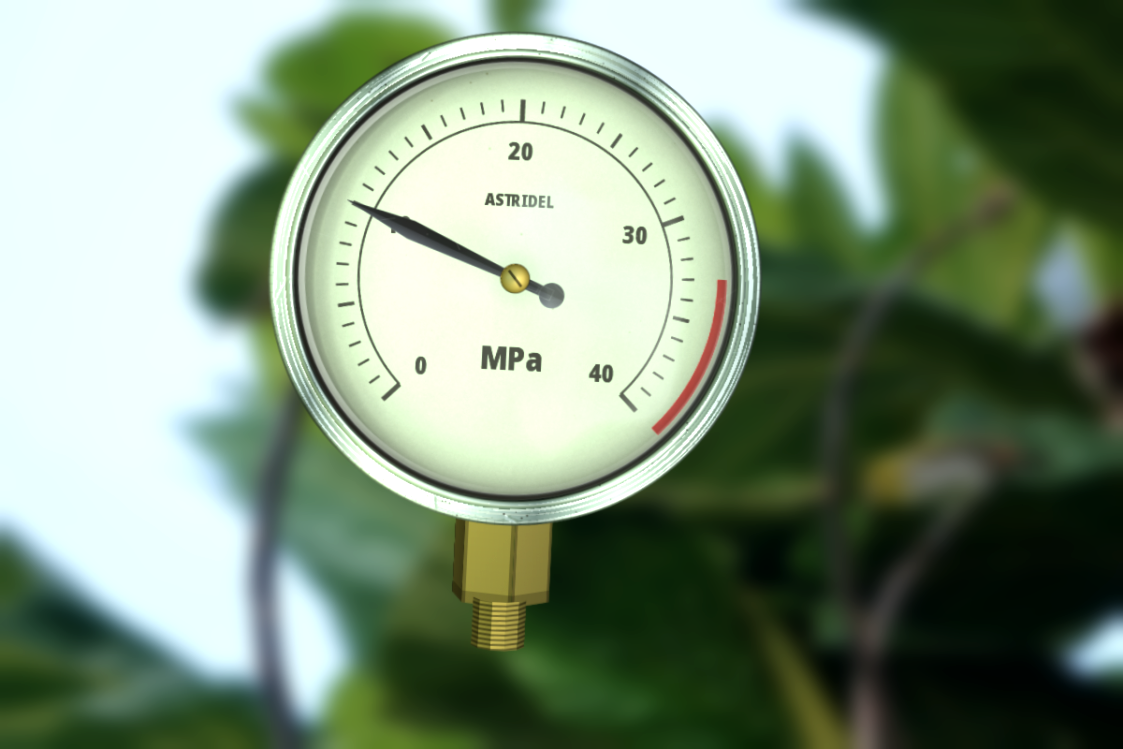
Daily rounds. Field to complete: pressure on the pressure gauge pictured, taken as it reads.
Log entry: 10 MPa
